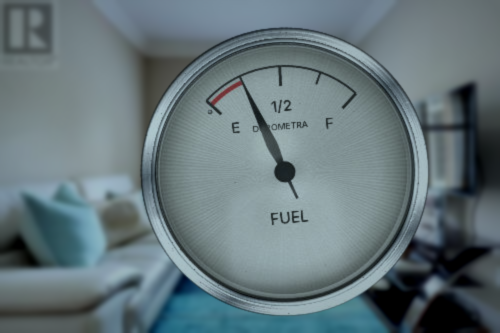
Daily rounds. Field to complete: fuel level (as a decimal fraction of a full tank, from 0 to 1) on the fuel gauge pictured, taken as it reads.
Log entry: 0.25
